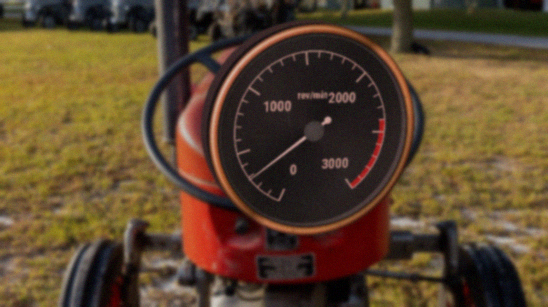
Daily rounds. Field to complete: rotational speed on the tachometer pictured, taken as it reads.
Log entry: 300 rpm
